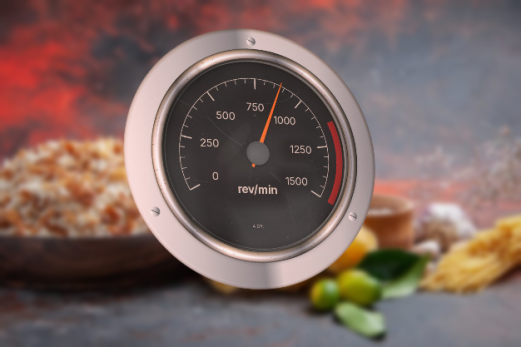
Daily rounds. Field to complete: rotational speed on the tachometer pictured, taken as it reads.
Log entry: 875 rpm
